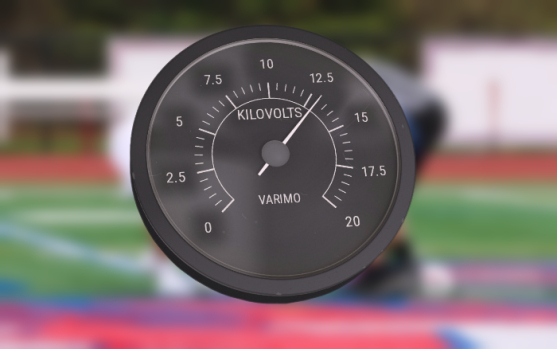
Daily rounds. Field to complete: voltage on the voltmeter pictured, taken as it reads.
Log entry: 13 kV
